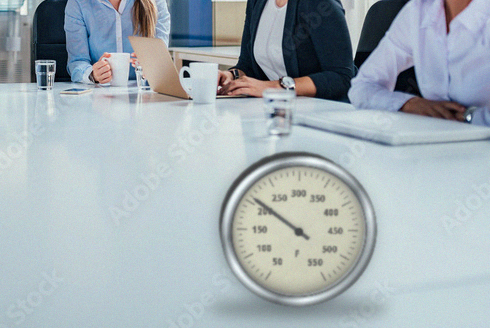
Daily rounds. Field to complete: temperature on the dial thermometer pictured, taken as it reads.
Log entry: 210 °F
